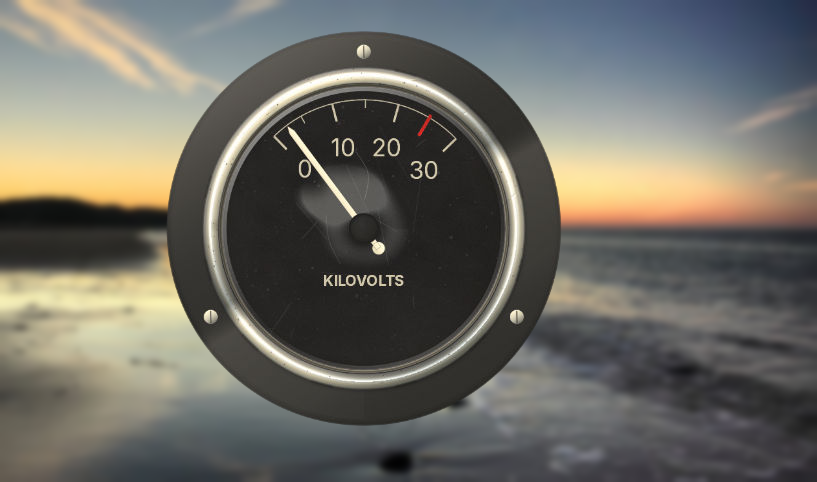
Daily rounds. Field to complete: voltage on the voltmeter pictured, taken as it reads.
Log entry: 2.5 kV
